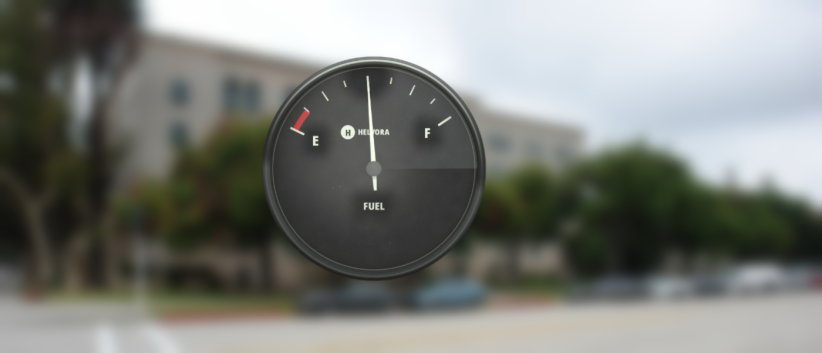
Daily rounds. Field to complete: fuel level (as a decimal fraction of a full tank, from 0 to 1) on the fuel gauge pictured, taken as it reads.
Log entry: 0.5
